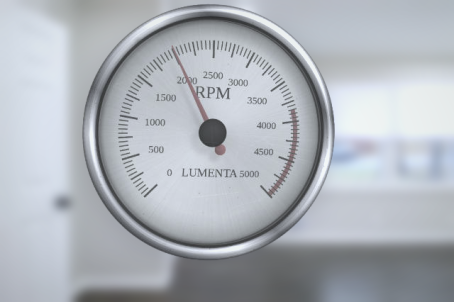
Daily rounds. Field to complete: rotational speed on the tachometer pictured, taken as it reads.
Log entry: 2000 rpm
